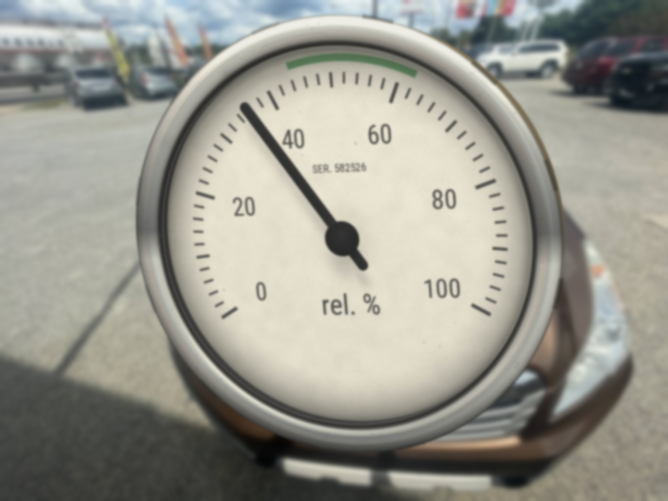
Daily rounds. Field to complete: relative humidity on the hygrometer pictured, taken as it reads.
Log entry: 36 %
